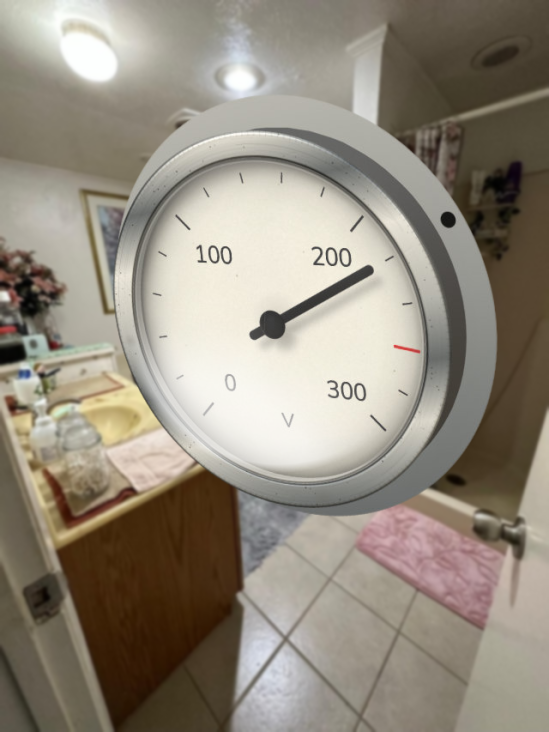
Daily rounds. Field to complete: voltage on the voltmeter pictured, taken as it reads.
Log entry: 220 V
